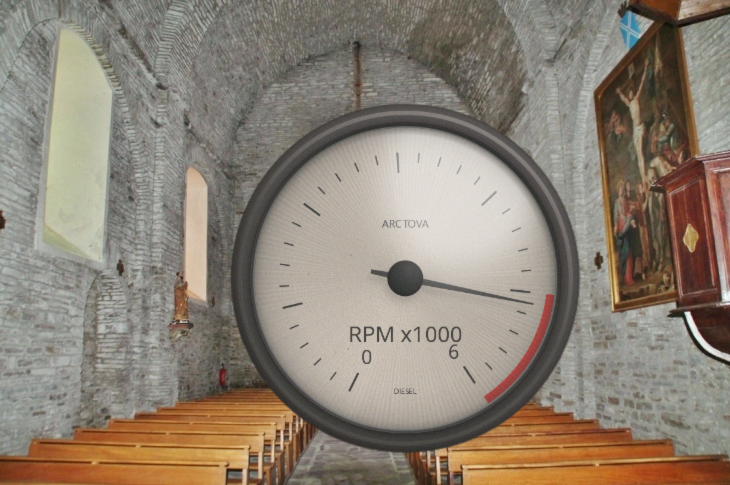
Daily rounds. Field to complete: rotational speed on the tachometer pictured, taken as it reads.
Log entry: 5100 rpm
